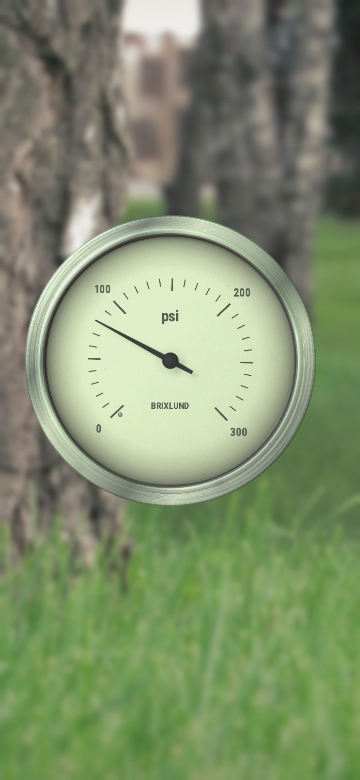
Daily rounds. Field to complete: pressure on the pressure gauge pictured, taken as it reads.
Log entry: 80 psi
